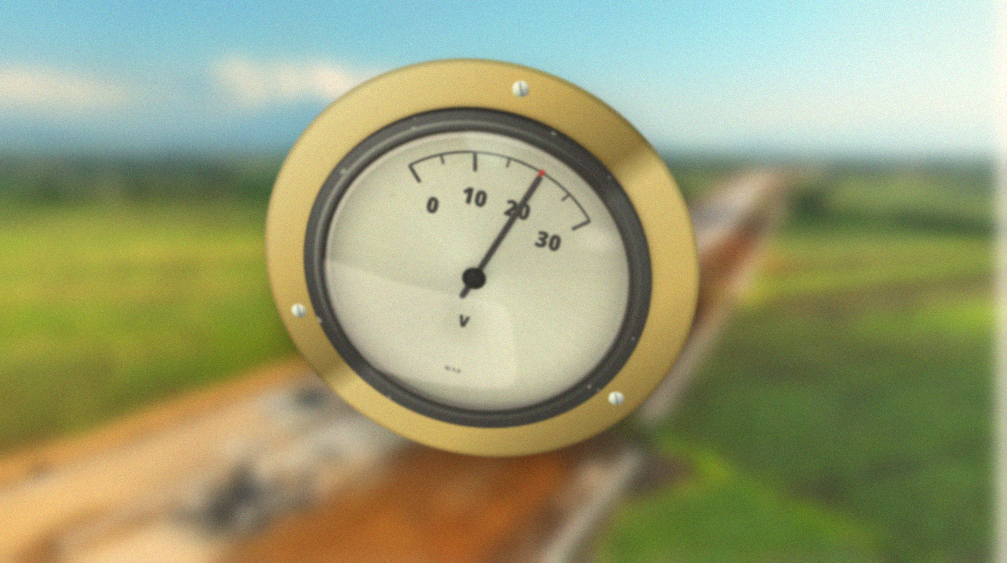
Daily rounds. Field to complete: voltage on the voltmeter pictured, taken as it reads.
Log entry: 20 V
